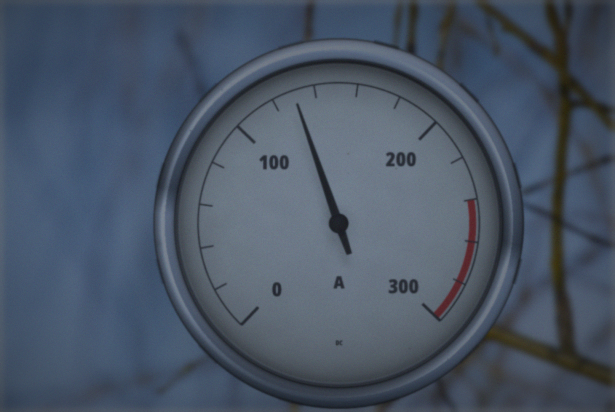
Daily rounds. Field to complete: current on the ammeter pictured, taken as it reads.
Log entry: 130 A
